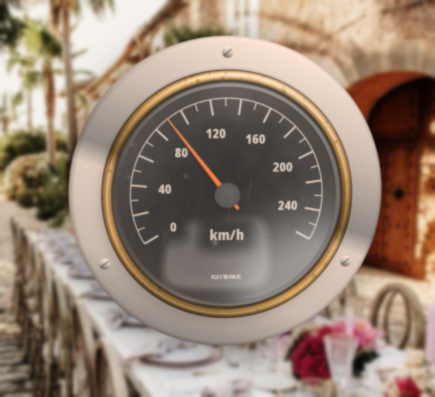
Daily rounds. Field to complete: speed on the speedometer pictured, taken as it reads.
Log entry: 90 km/h
